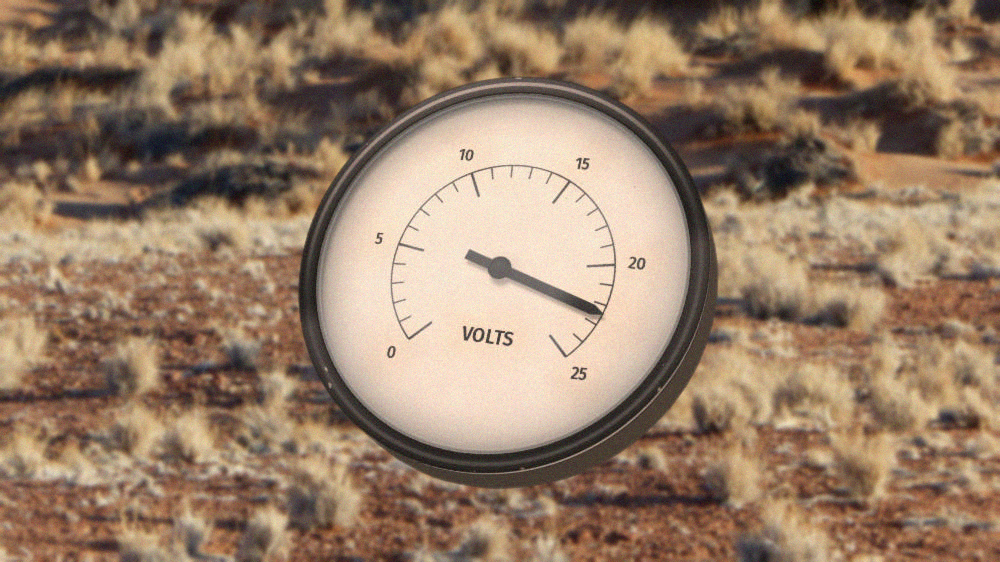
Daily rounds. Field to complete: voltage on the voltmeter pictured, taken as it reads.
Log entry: 22.5 V
